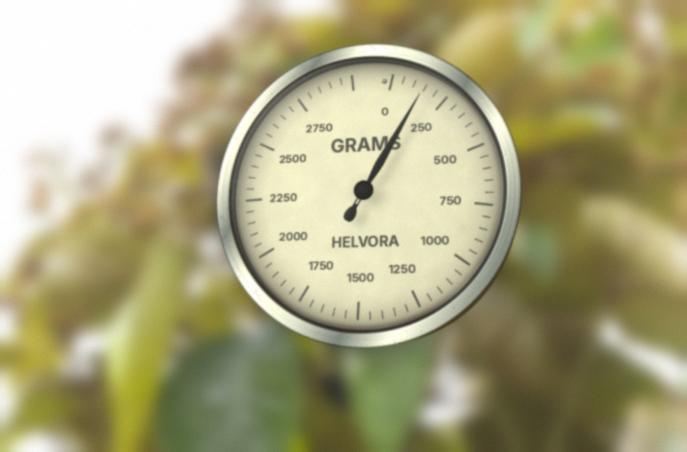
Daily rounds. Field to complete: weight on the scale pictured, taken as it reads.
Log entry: 150 g
